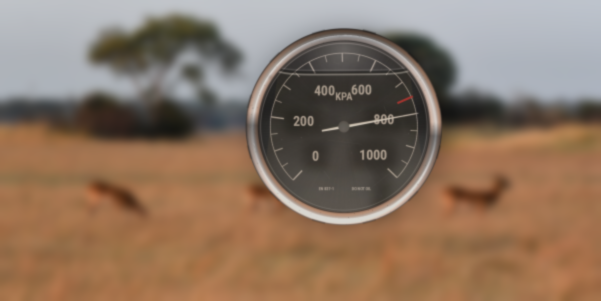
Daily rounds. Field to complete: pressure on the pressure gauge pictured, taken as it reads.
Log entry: 800 kPa
